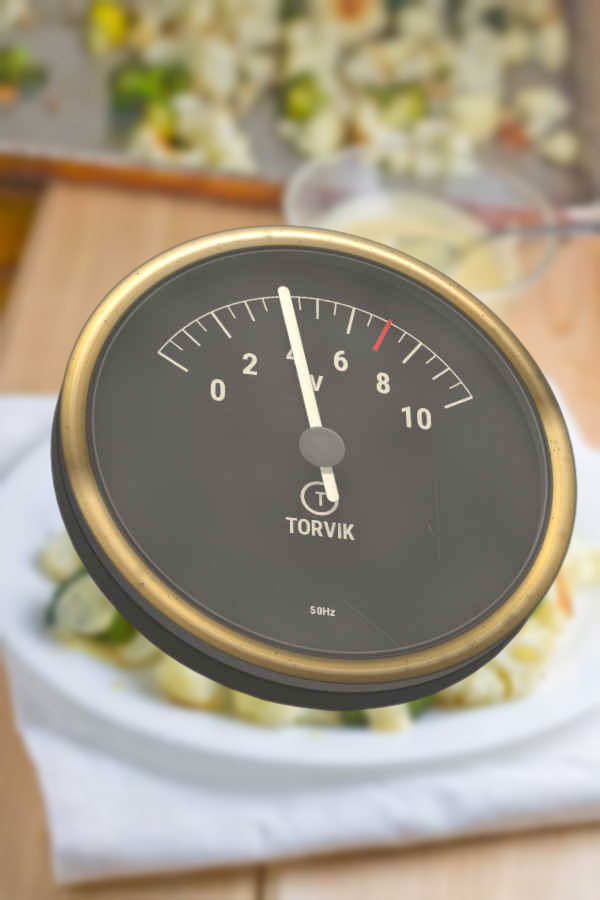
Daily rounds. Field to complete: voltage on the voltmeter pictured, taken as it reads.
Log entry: 4 V
